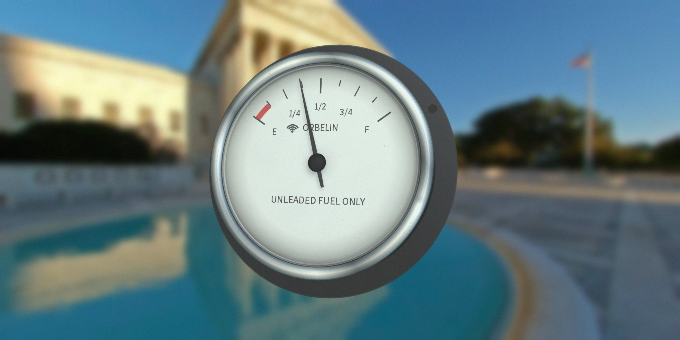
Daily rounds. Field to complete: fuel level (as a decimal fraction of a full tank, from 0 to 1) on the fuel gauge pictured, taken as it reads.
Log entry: 0.375
